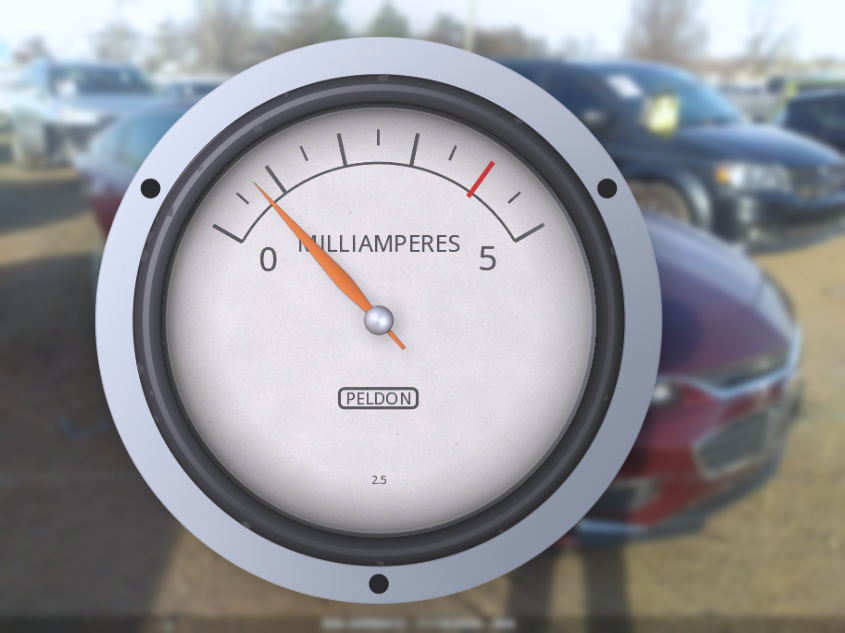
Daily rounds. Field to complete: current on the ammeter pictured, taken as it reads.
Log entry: 0.75 mA
